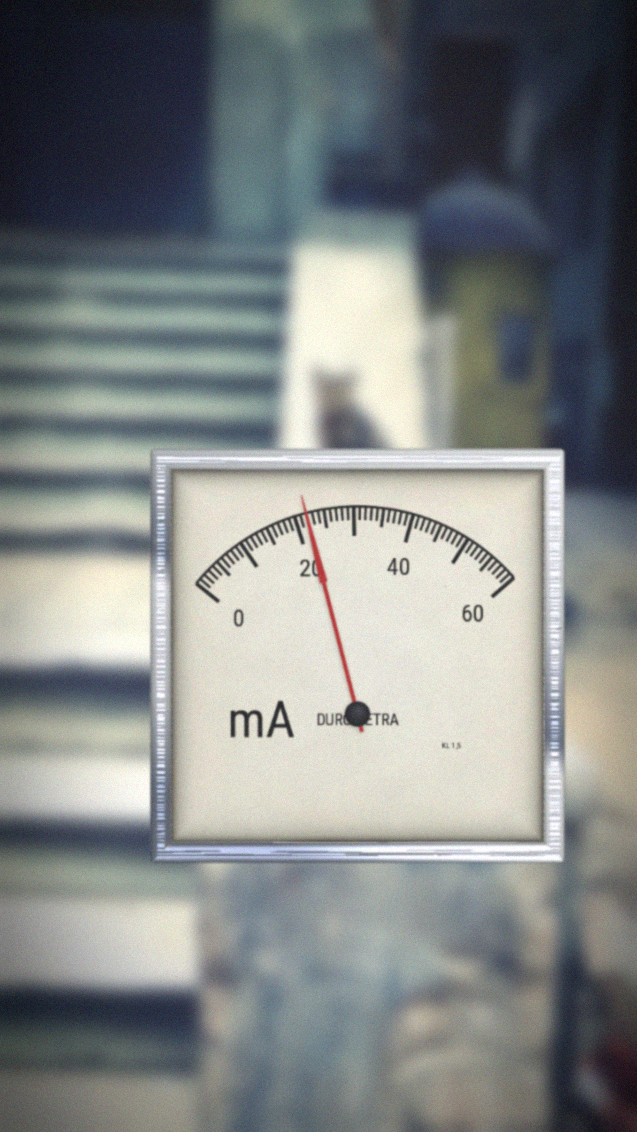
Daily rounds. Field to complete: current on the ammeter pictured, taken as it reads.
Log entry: 22 mA
